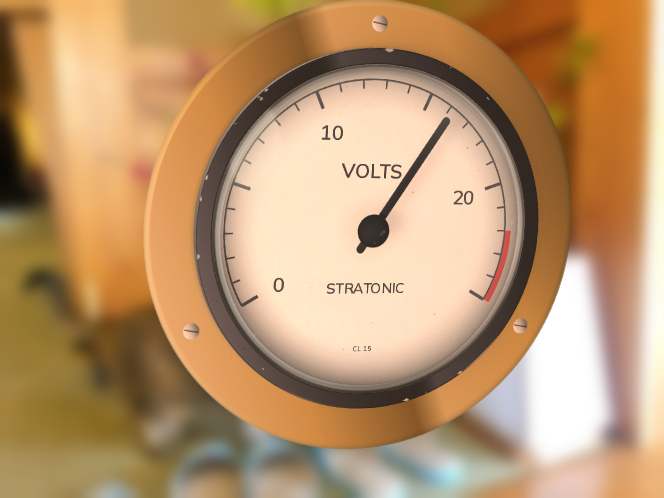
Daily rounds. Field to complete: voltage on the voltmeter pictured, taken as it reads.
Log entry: 16 V
